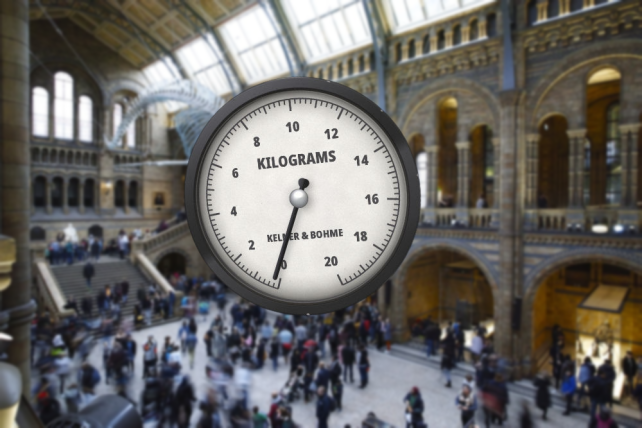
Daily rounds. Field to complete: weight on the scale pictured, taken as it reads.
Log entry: 0.2 kg
